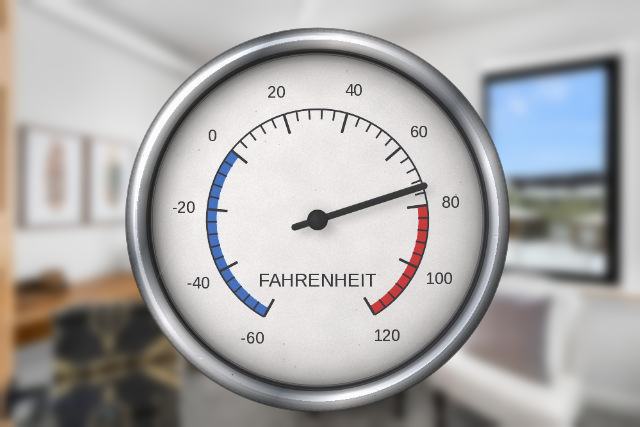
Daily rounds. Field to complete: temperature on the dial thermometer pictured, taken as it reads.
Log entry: 74 °F
